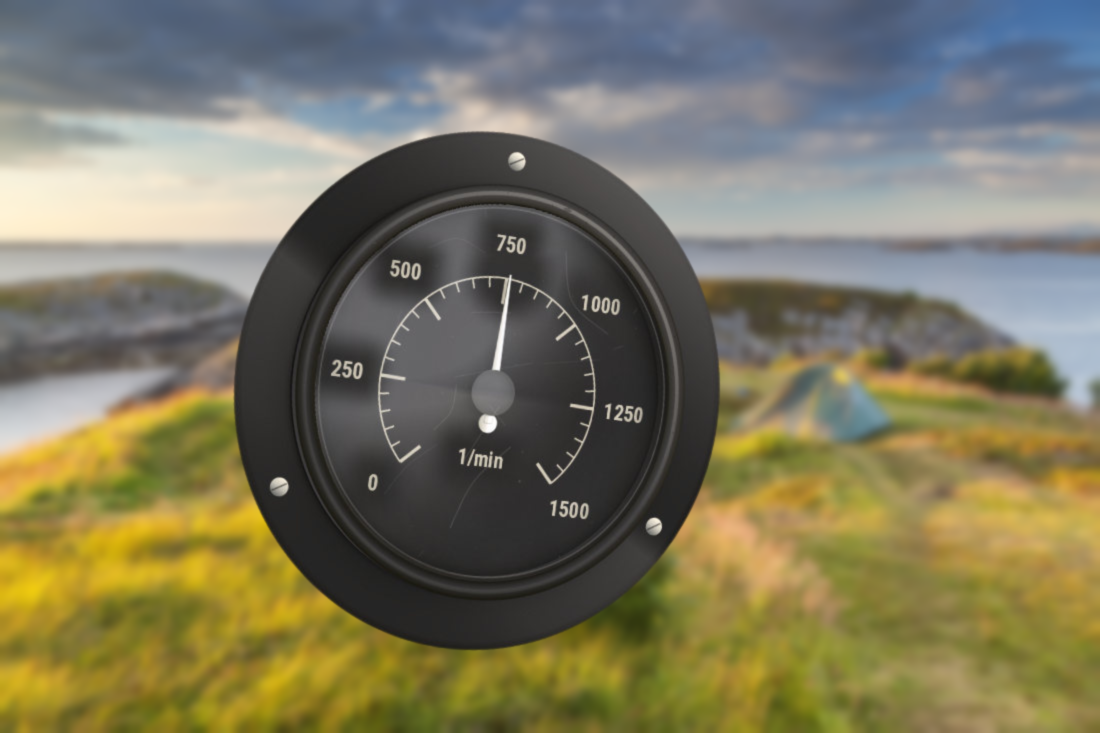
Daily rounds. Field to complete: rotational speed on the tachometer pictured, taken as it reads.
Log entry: 750 rpm
